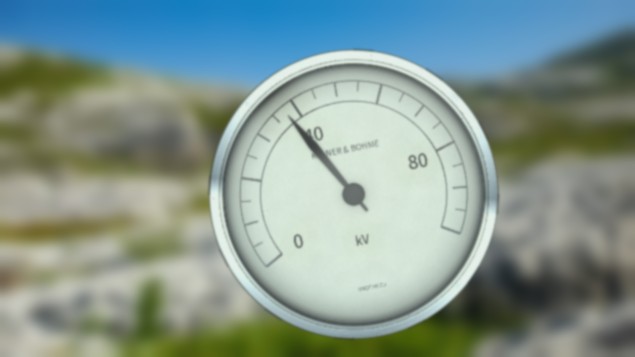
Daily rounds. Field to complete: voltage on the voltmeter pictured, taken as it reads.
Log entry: 37.5 kV
